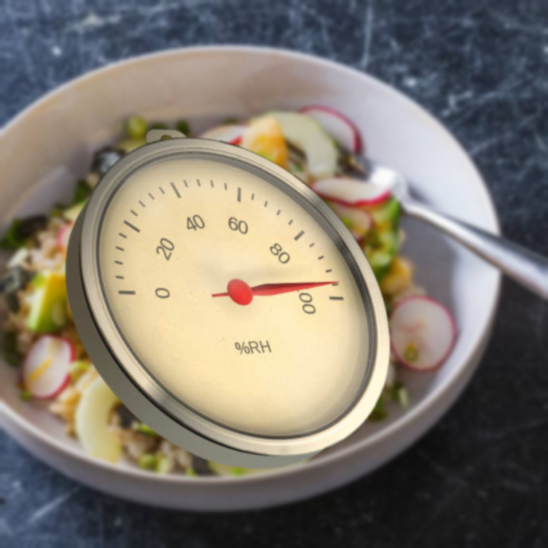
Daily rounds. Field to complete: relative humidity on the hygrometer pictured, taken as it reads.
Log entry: 96 %
